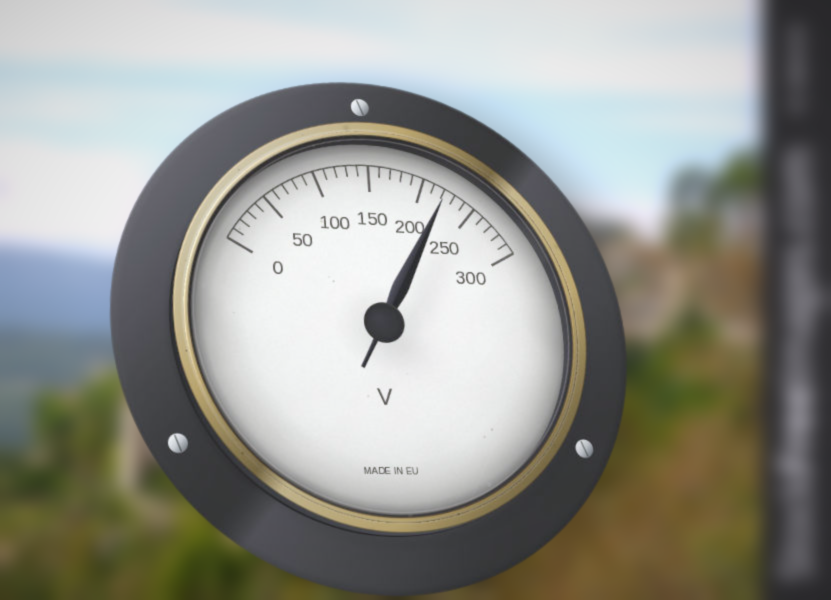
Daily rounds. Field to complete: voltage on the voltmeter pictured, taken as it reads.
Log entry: 220 V
